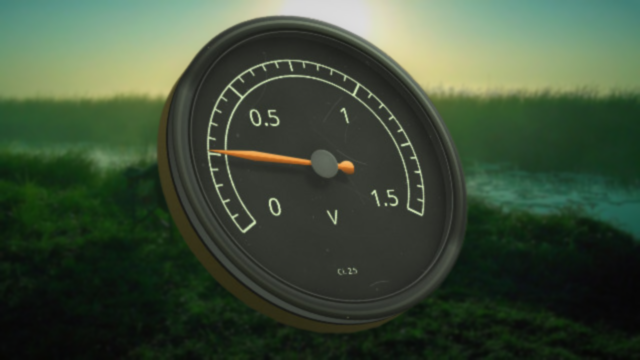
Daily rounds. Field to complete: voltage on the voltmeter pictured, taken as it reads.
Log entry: 0.25 V
